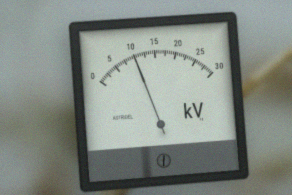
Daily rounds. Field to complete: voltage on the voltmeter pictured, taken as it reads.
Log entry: 10 kV
